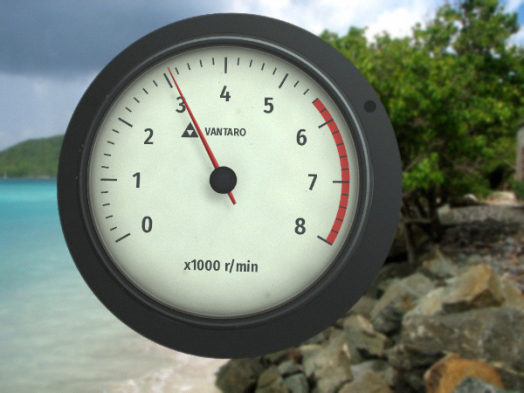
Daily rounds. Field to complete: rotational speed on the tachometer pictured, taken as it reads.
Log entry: 3100 rpm
